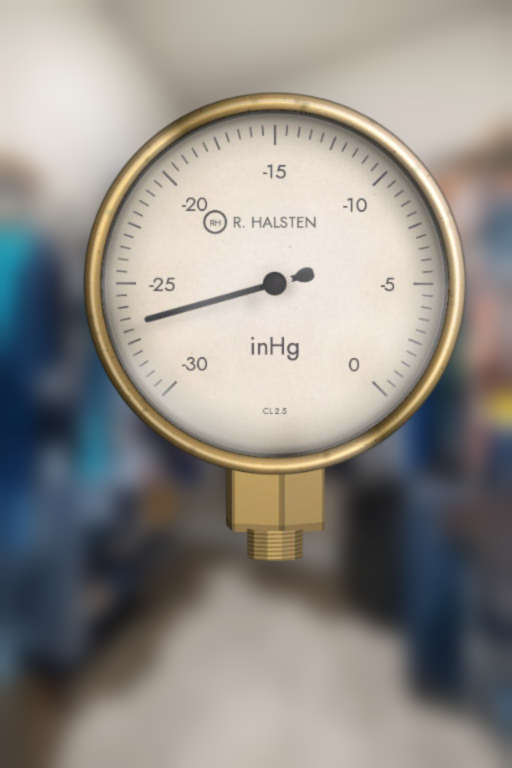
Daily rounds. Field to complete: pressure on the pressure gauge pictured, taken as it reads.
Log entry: -26.75 inHg
